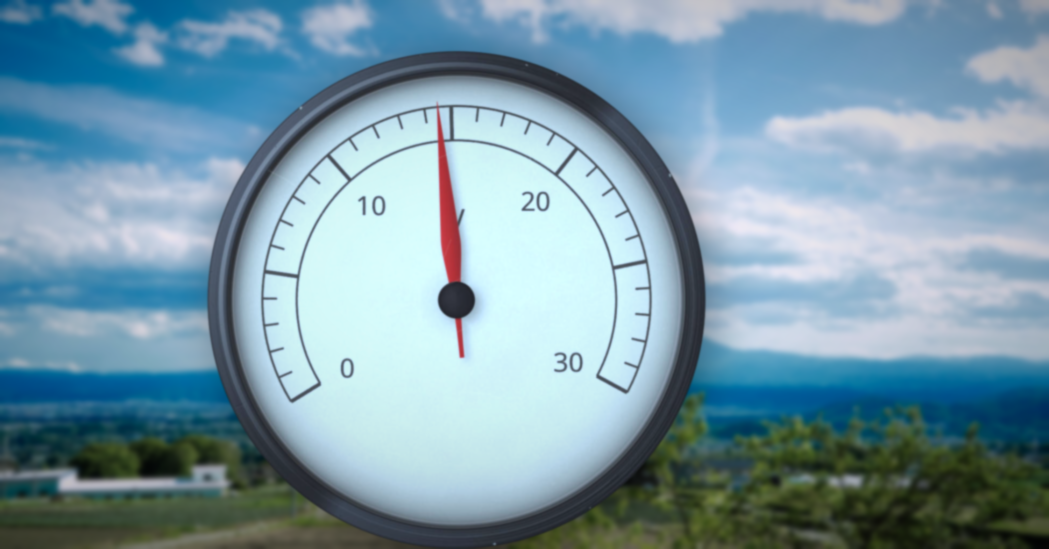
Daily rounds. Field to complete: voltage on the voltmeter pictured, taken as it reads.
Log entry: 14.5 V
